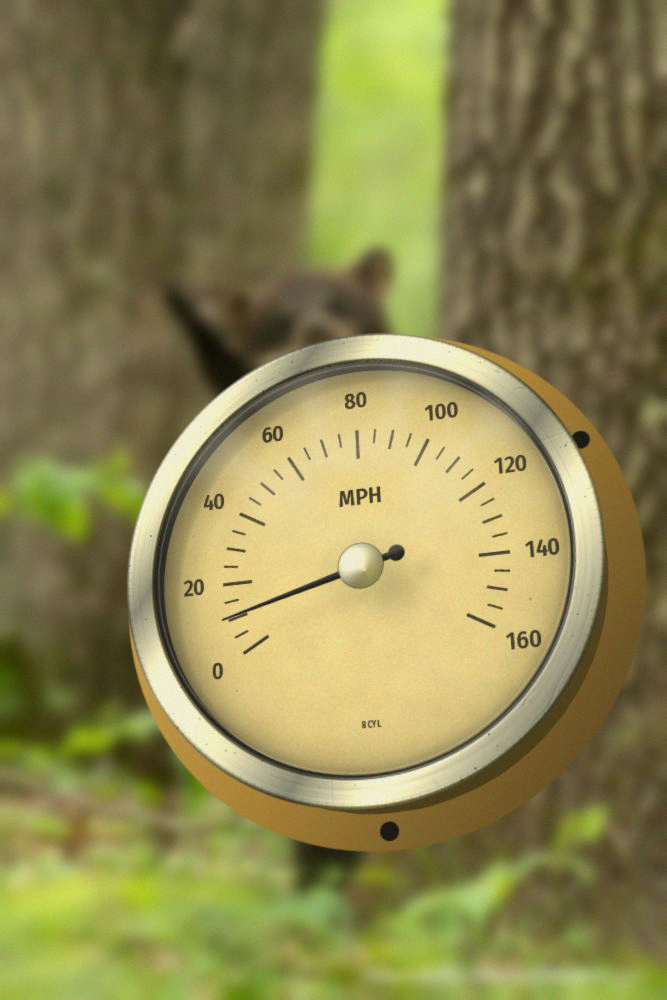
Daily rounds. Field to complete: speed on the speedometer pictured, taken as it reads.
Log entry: 10 mph
